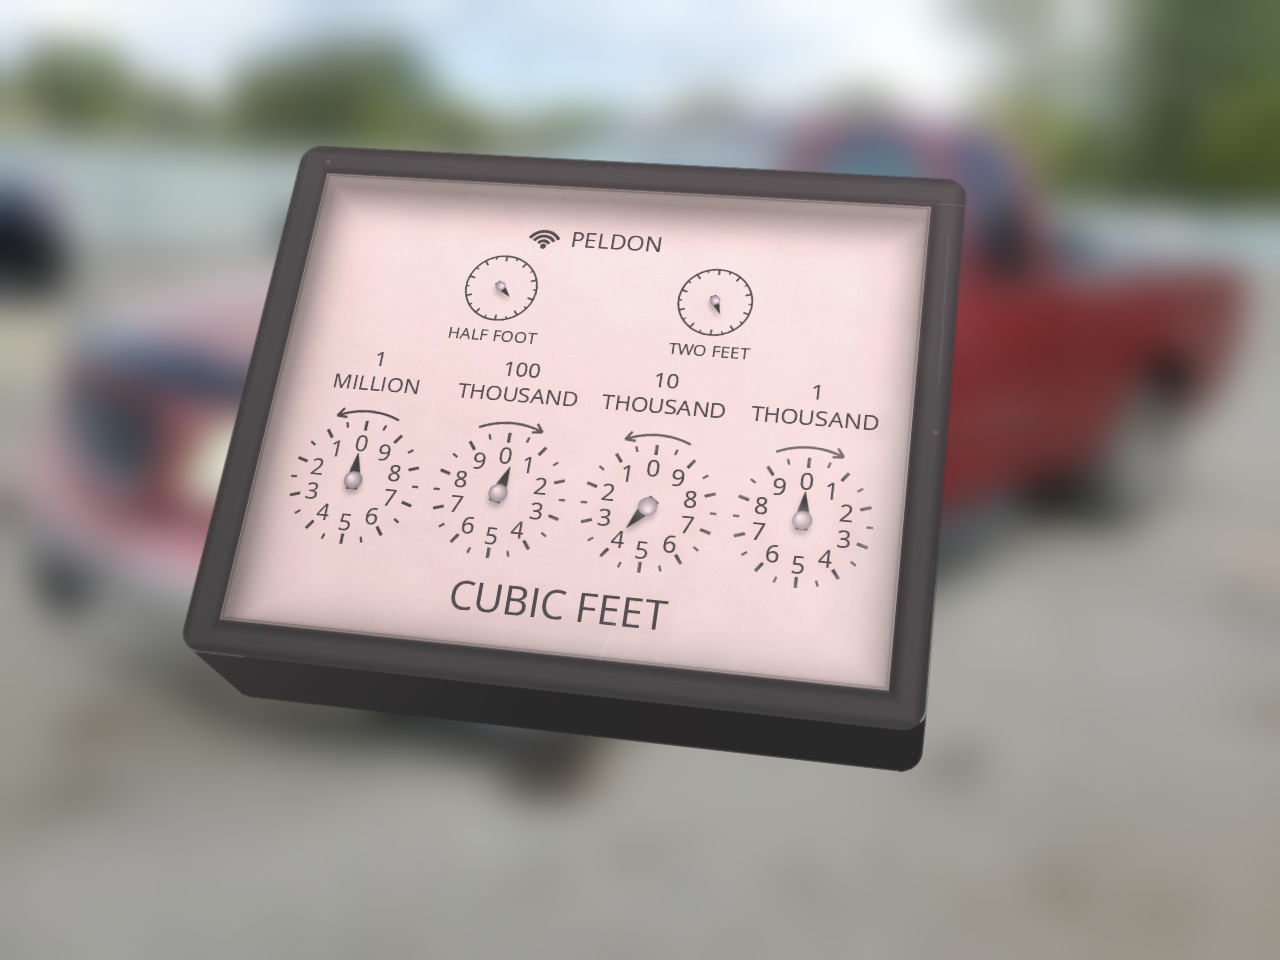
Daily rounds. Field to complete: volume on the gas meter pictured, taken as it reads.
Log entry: 4000 ft³
